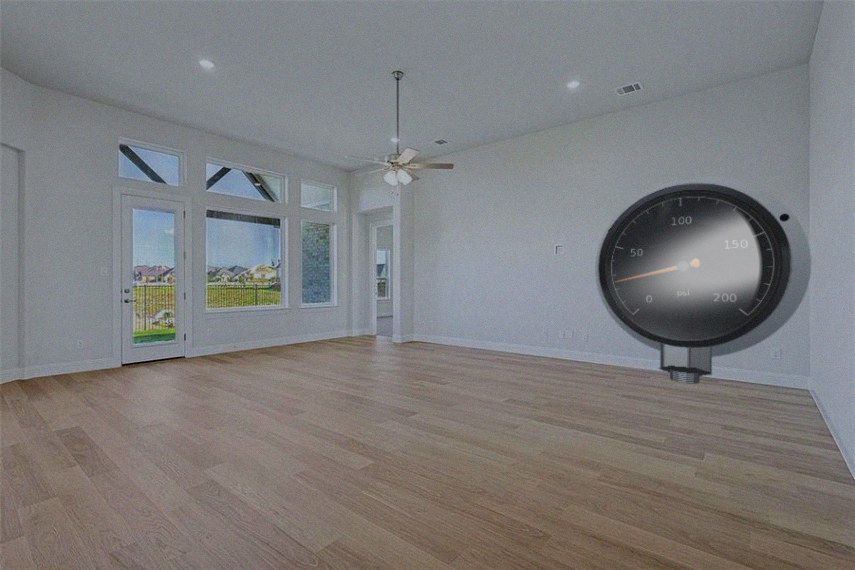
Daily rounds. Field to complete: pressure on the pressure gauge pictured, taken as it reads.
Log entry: 25 psi
